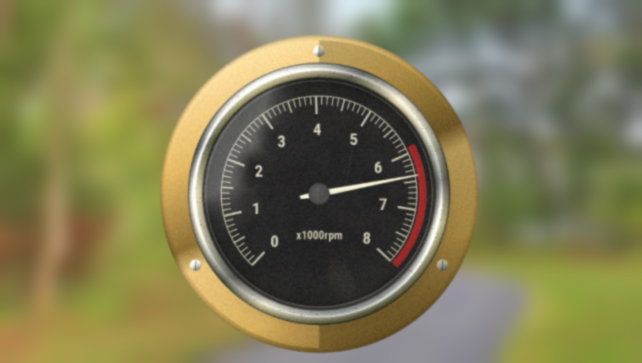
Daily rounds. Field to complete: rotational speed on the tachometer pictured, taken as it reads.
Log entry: 6400 rpm
